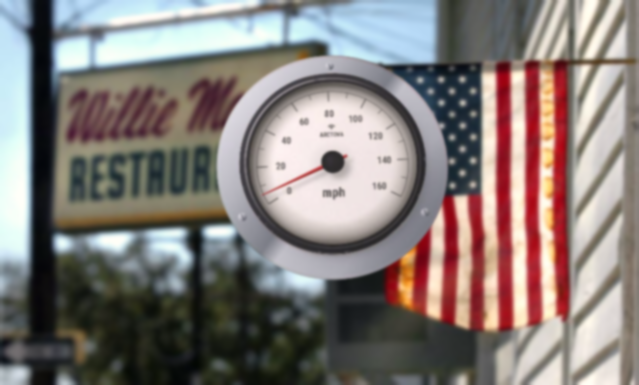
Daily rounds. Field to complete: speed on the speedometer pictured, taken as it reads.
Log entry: 5 mph
